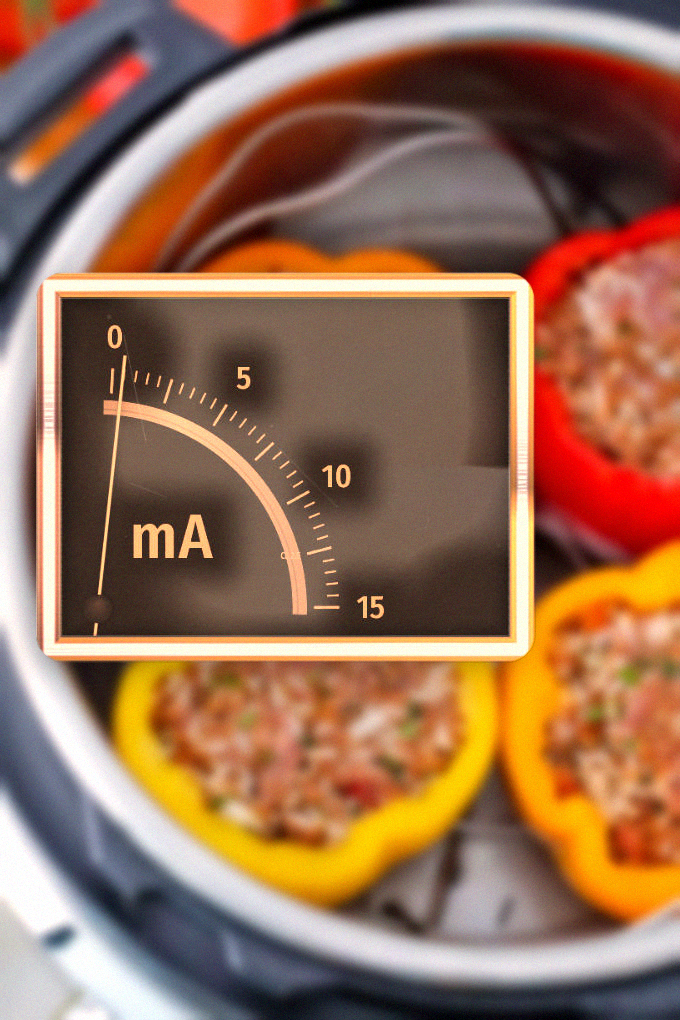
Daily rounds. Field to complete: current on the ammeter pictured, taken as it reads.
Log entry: 0.5 mA
